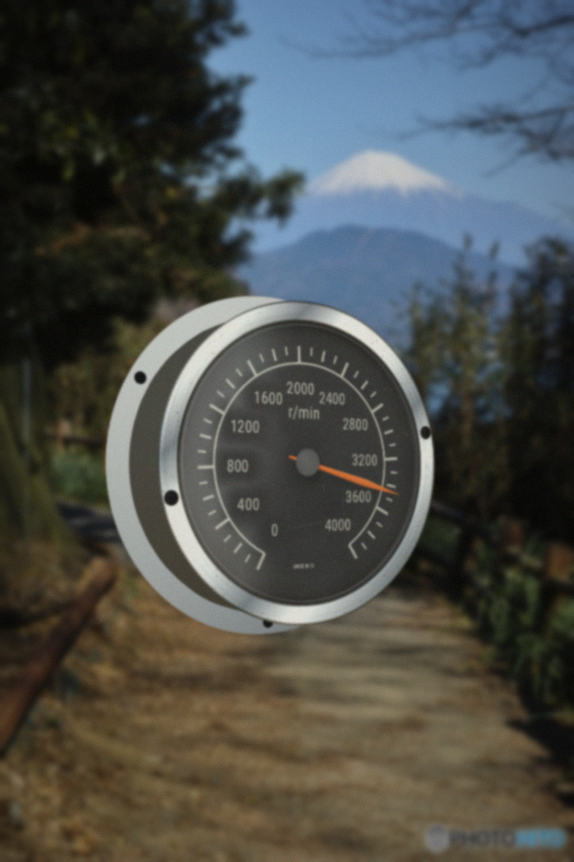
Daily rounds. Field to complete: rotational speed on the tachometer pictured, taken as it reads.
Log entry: 3450 rpm
